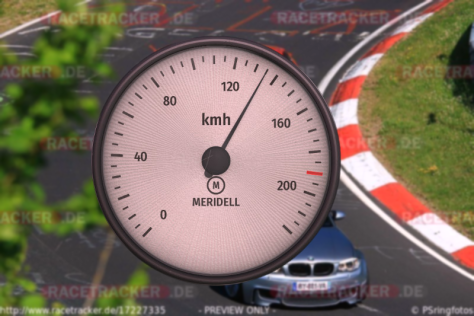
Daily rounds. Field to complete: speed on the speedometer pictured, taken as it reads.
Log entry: 135 km/h
